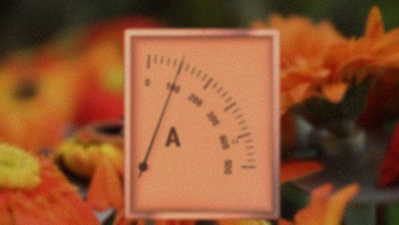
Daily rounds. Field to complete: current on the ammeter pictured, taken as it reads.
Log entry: 100 A
